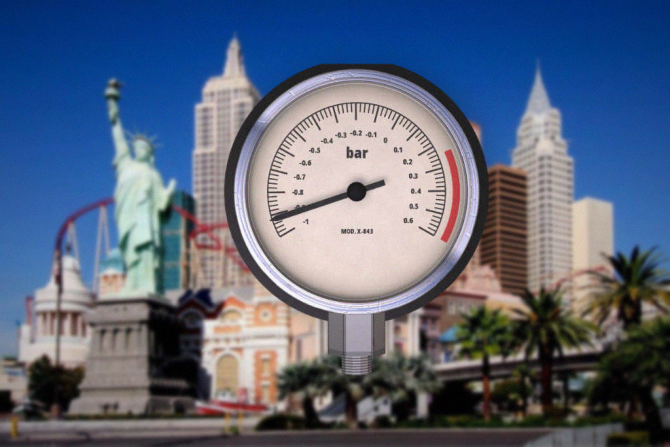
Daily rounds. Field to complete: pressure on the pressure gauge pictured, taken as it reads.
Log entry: -0.92 bar
